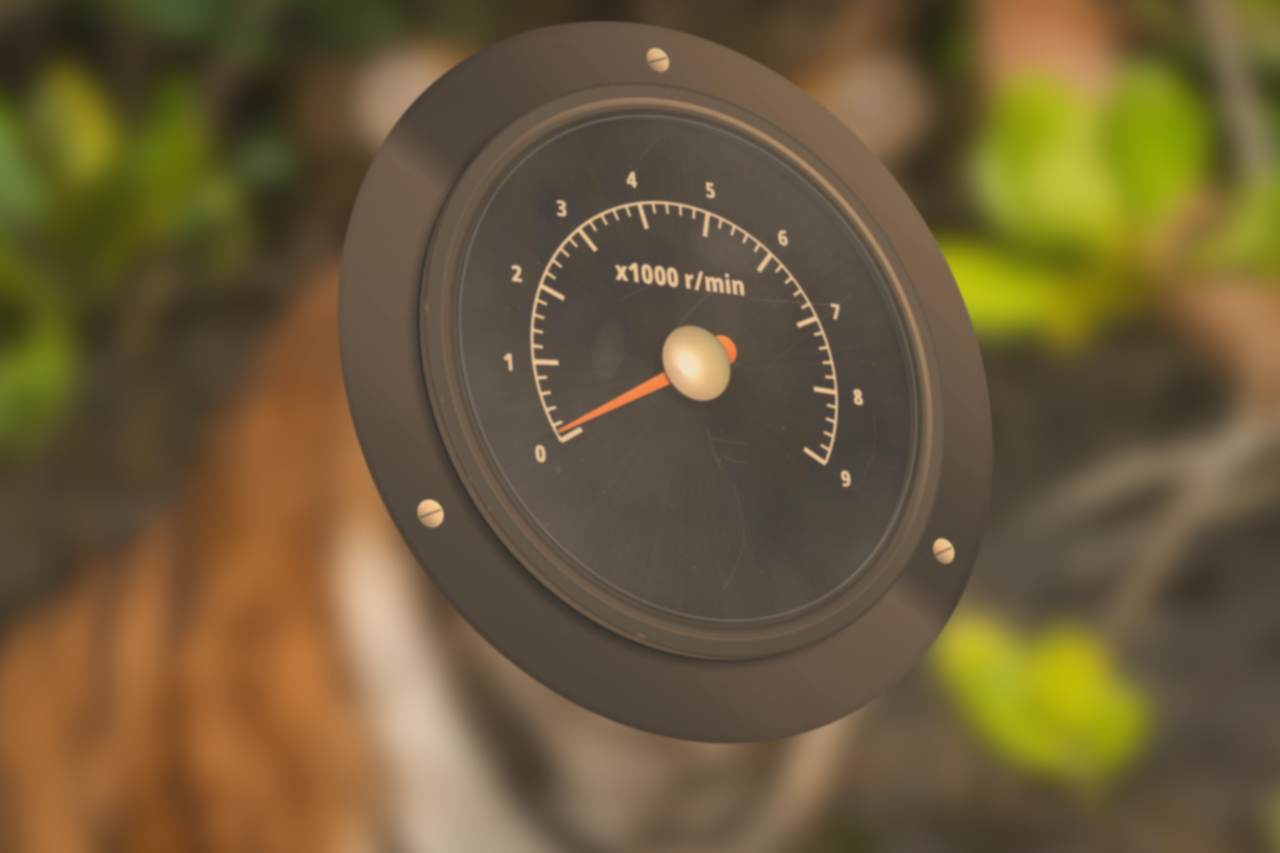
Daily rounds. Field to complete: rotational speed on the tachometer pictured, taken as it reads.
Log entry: 100 rpm
